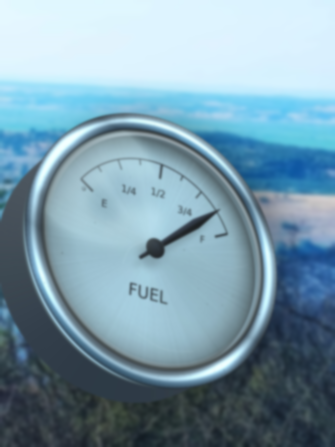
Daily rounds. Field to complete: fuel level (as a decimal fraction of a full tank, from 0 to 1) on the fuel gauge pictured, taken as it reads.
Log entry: 0.875
